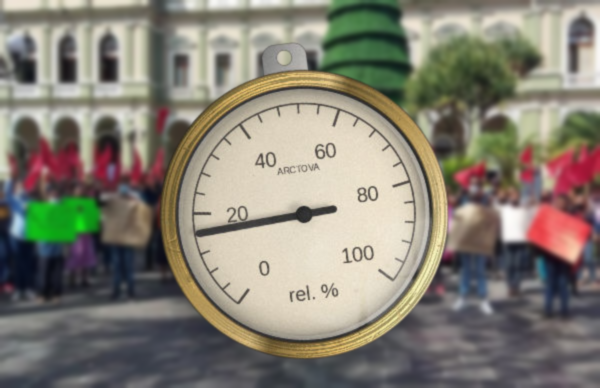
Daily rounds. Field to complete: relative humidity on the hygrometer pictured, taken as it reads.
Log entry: 16 %
